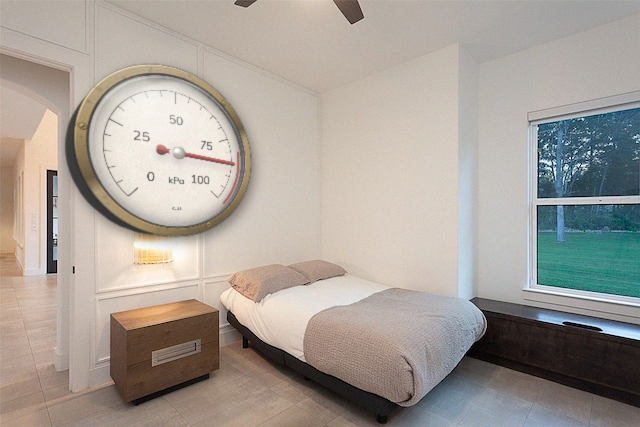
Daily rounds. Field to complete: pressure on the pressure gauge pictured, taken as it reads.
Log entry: 85 kPa
